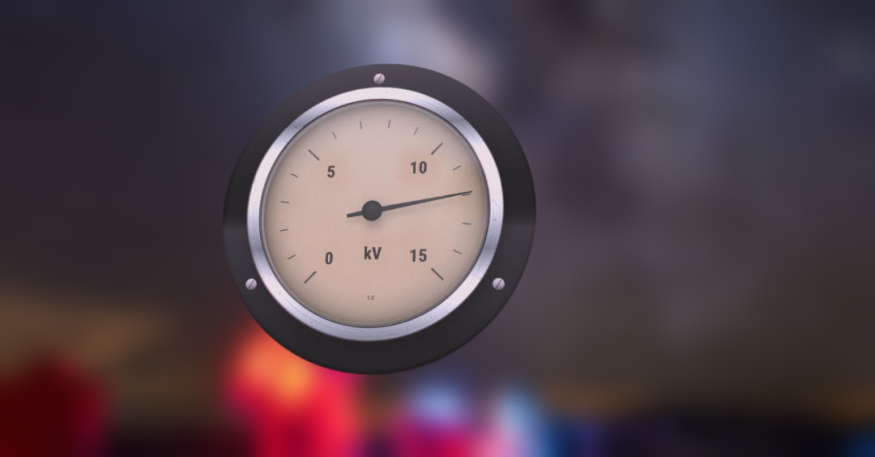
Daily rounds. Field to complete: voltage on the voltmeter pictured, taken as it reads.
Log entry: 12 kV
